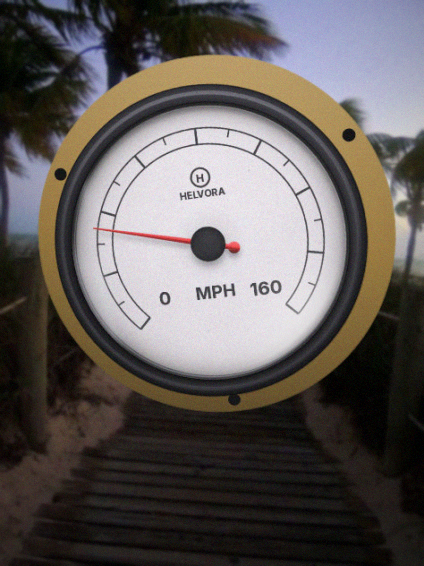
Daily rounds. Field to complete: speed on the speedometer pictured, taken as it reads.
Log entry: 35 mph
